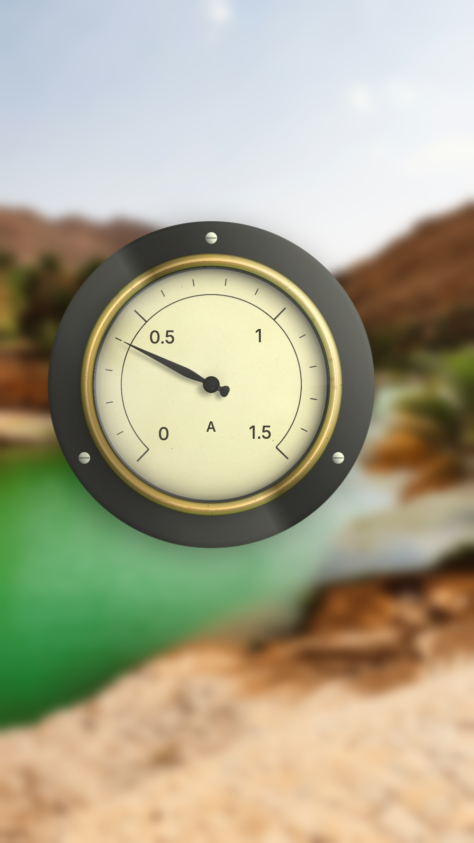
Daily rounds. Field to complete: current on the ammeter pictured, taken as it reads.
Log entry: 0.4 A
